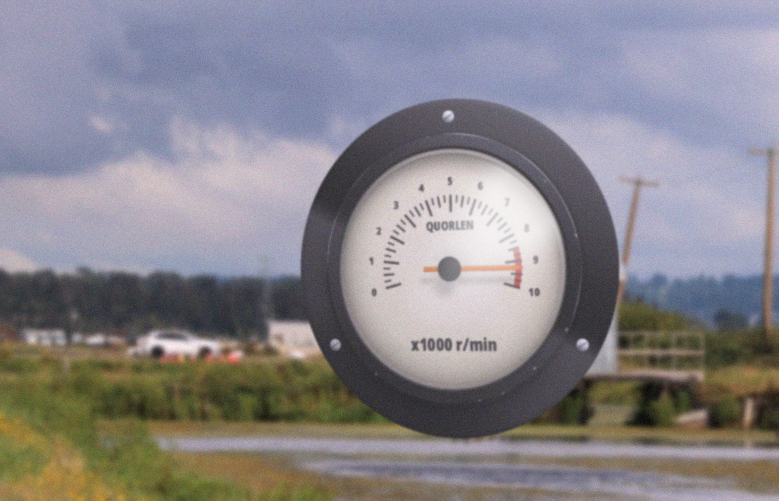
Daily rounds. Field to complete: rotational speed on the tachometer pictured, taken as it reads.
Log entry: 9250 rpm
